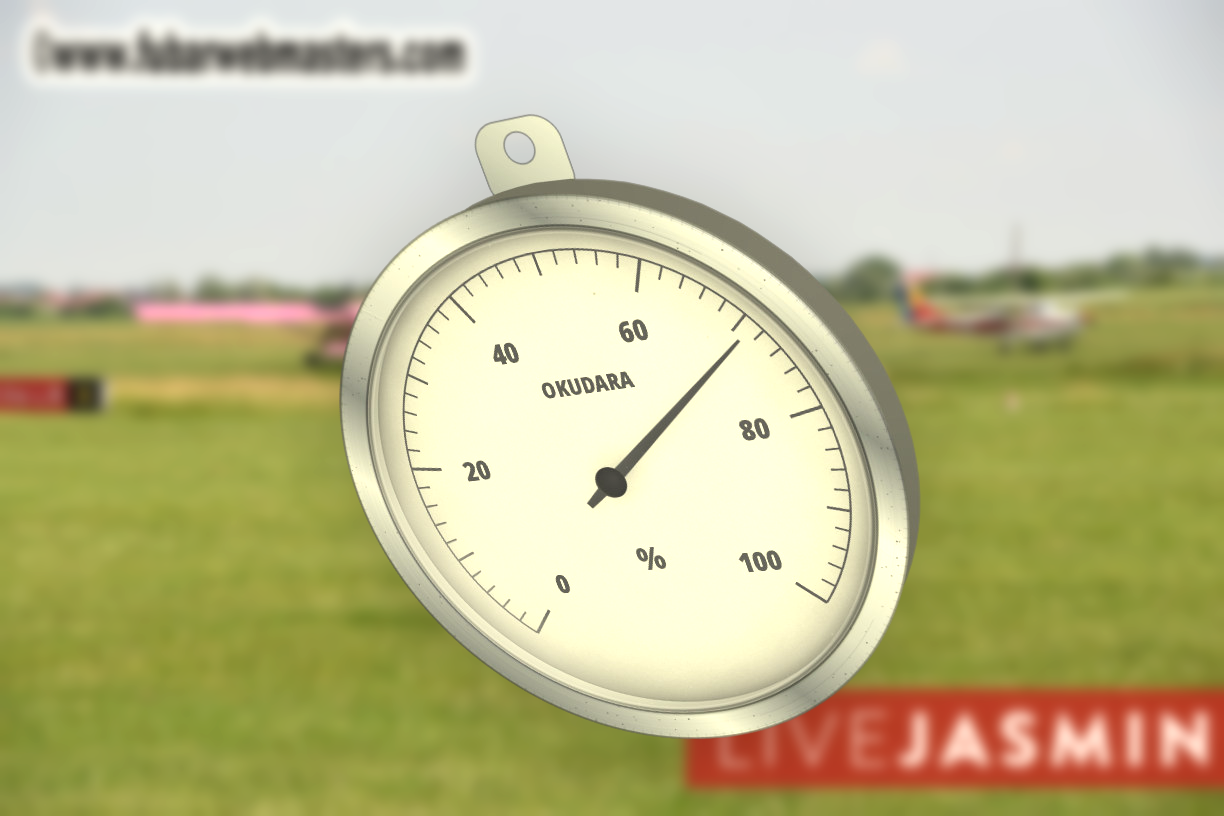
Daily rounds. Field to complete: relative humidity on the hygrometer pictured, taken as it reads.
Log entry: 71 %
